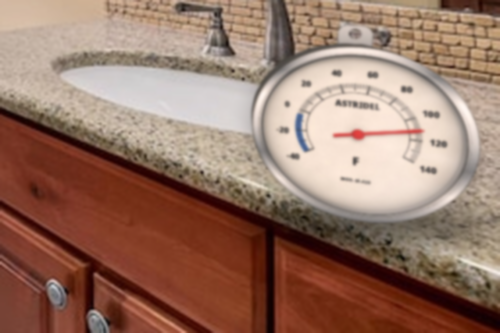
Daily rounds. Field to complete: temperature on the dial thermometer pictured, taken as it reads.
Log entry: 110 °F
